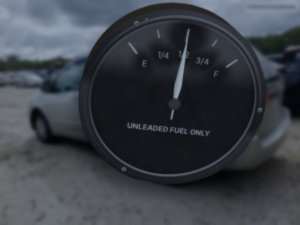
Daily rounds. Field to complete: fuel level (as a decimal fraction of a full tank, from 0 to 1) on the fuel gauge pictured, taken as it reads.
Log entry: 0.5
